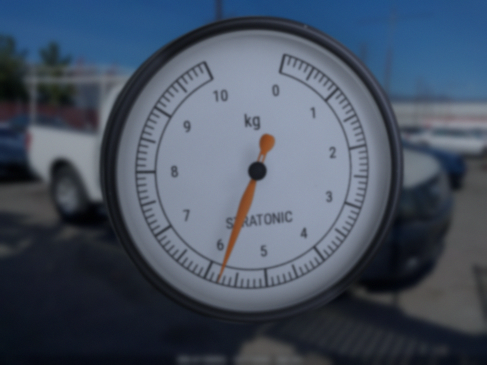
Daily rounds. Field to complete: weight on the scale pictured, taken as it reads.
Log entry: 5.8 kg
